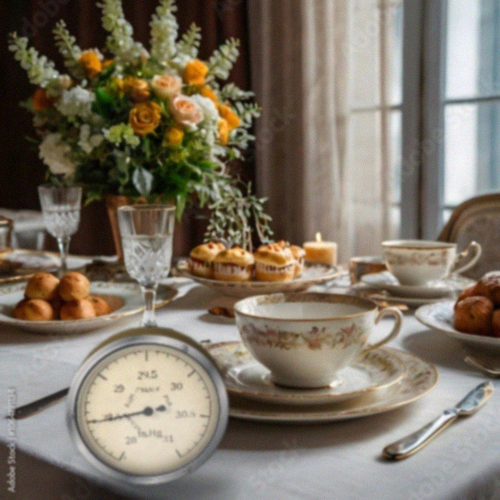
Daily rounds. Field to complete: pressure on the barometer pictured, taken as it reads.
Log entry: 28.5 inHg
